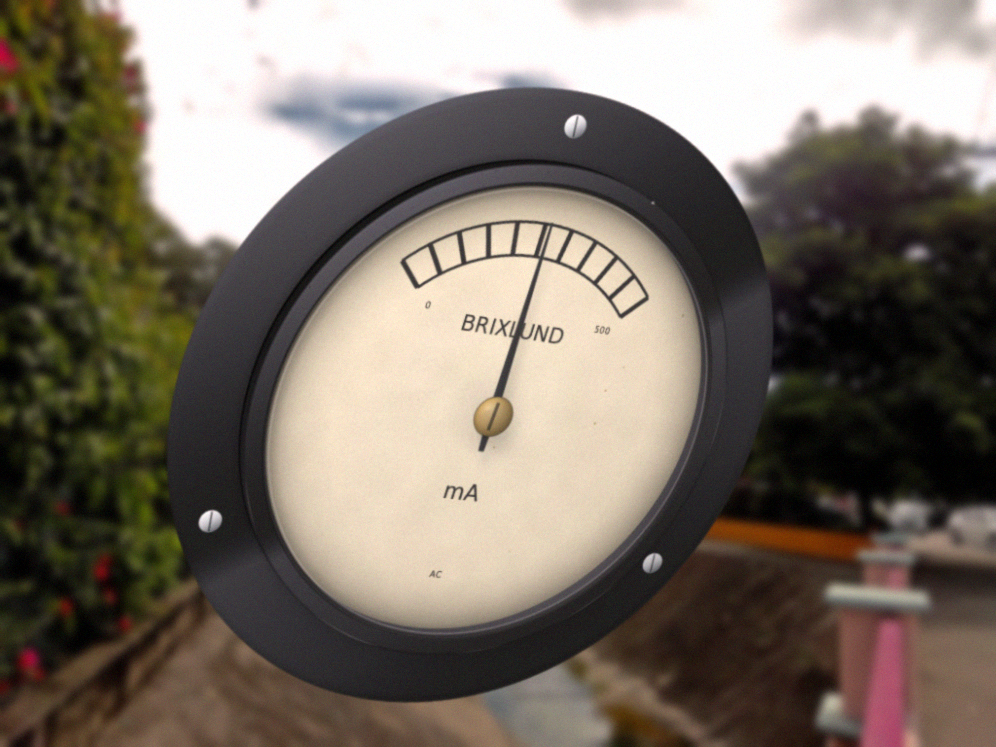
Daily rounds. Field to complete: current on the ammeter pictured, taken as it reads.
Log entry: 250 mA
